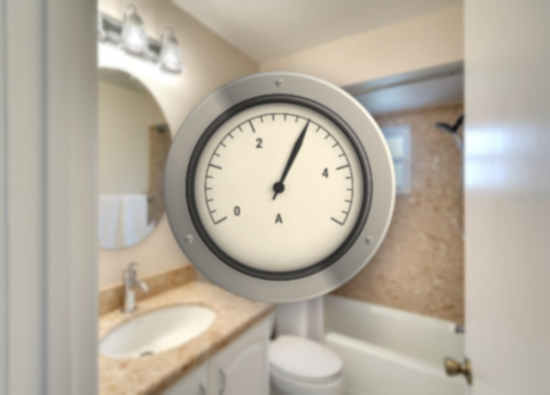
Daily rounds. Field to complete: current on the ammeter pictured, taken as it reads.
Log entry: 3 A
